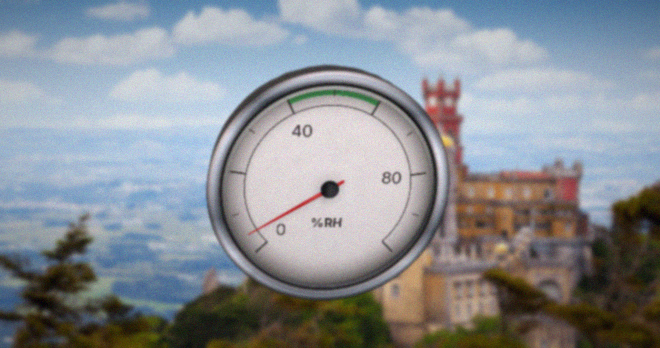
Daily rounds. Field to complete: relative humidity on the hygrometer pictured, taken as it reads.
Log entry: 5 %
